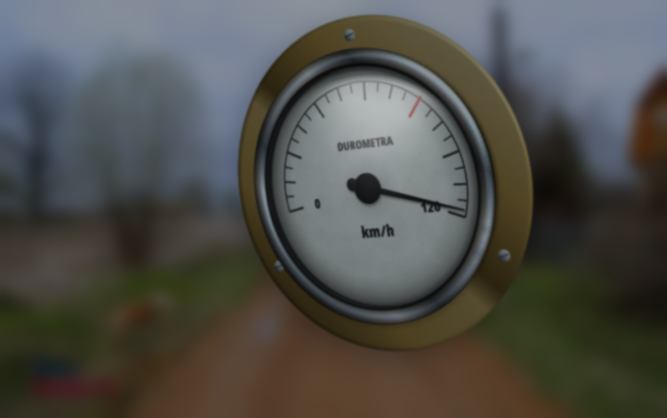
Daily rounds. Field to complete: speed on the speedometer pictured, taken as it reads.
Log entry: 117.5 km/h
